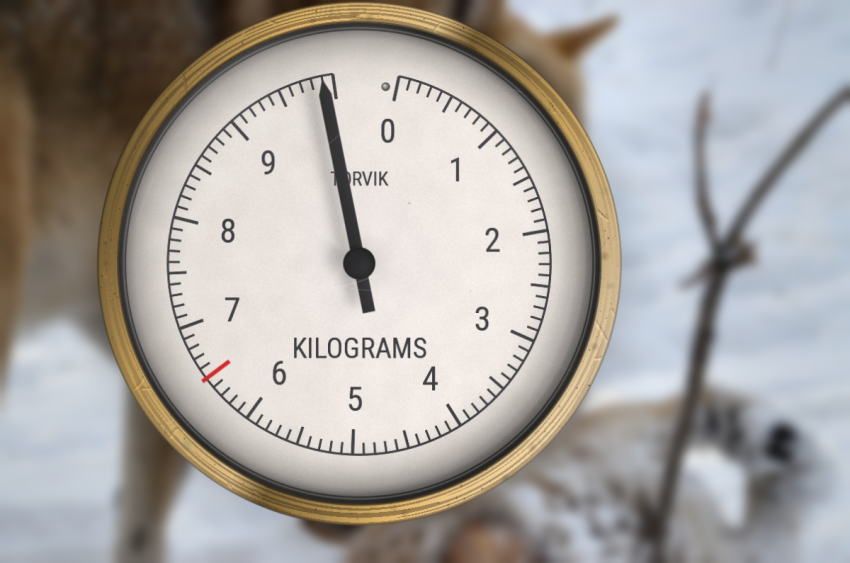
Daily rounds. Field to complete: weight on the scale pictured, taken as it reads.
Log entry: 9.9 kg
